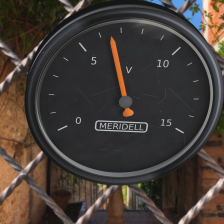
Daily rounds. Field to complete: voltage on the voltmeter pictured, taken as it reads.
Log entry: 6.5 V
